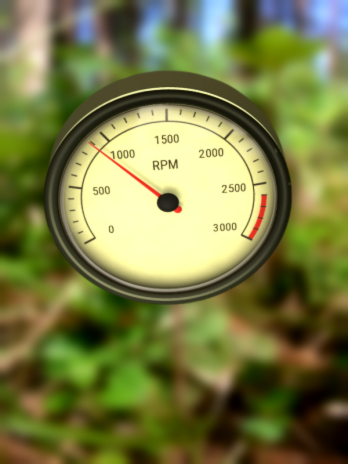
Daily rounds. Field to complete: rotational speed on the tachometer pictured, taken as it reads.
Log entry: 900 rpm
